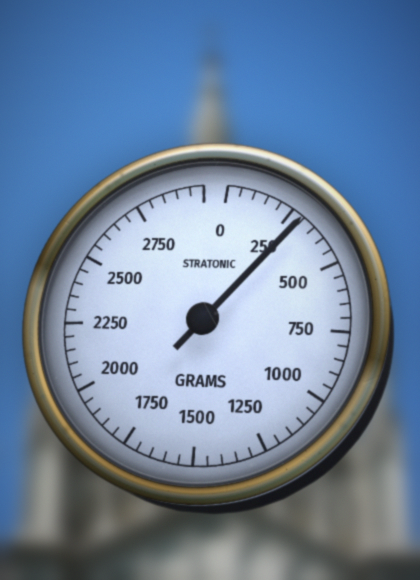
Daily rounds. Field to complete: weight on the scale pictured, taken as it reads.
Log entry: 300 g
